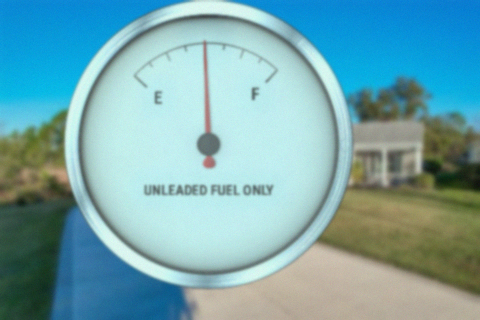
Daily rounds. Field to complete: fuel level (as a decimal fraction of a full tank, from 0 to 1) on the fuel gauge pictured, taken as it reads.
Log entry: 0.5
